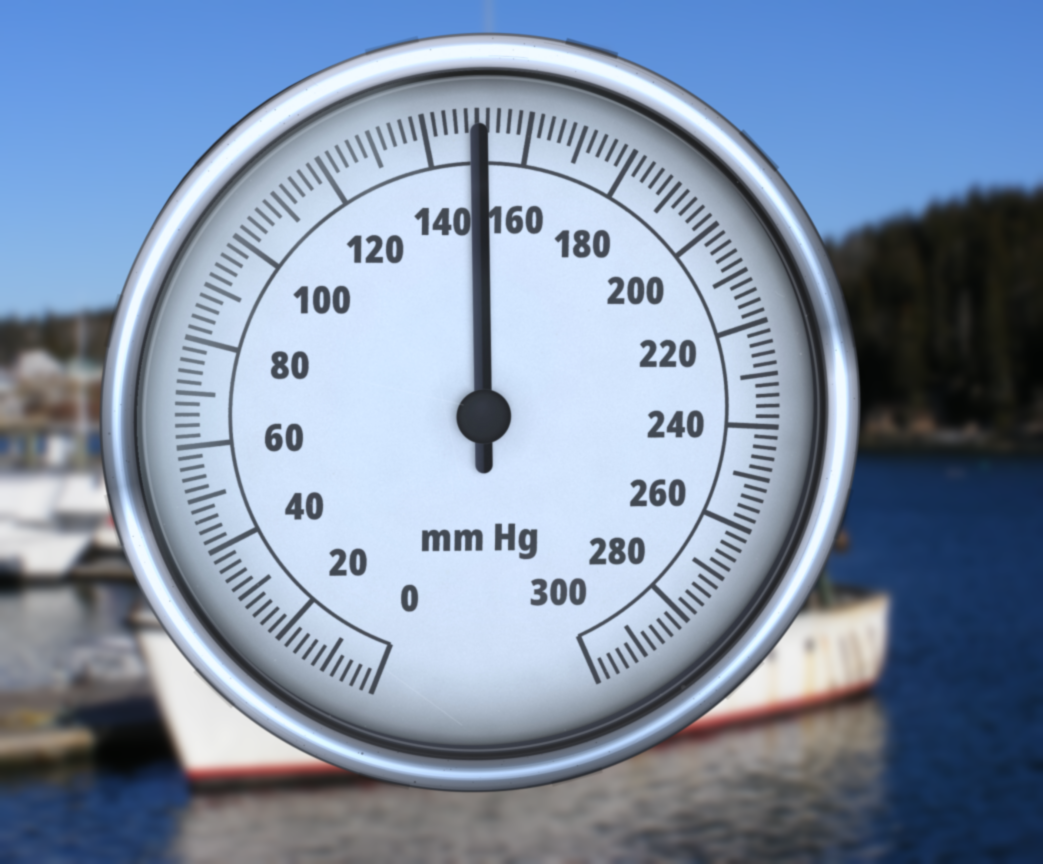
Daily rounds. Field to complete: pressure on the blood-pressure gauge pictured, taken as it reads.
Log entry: 150 mmHg
